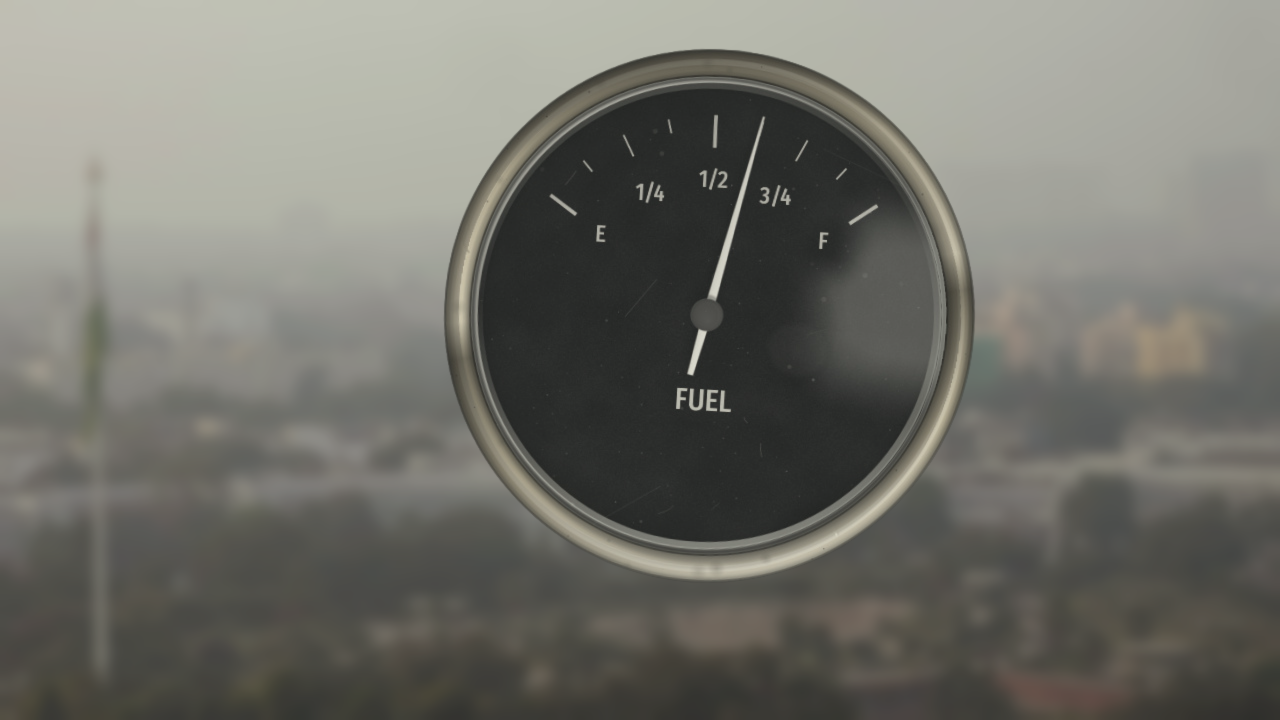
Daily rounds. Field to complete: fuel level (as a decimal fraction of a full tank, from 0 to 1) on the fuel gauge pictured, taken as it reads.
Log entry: 0.625
